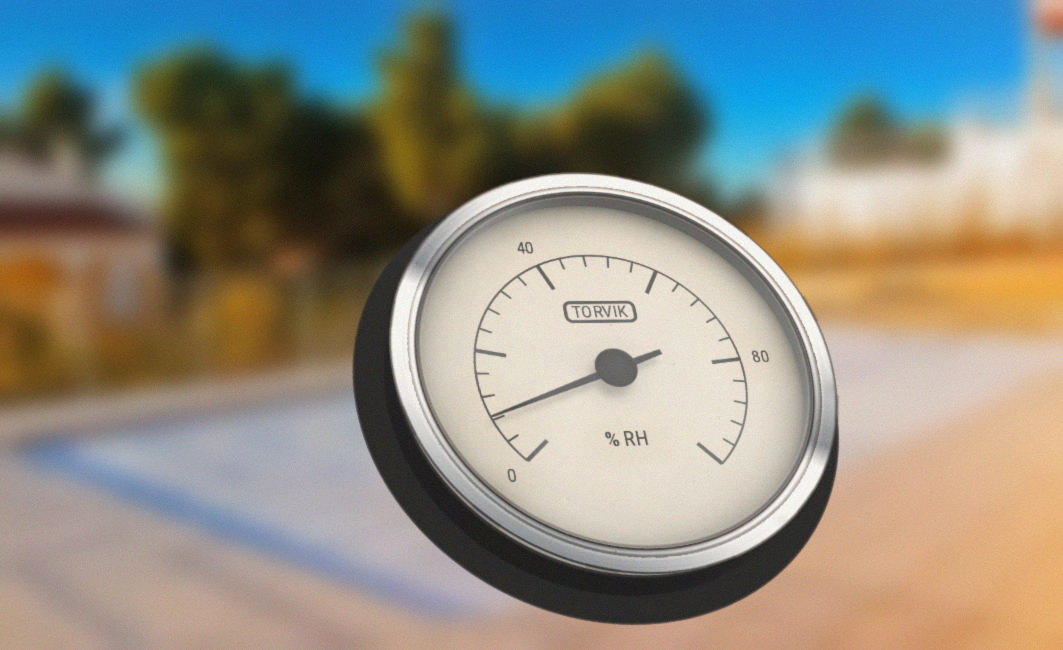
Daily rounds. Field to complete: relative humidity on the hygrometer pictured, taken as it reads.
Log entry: 8 %
